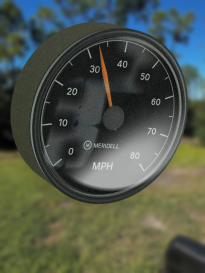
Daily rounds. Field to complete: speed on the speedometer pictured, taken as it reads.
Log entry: 32.5 mph
